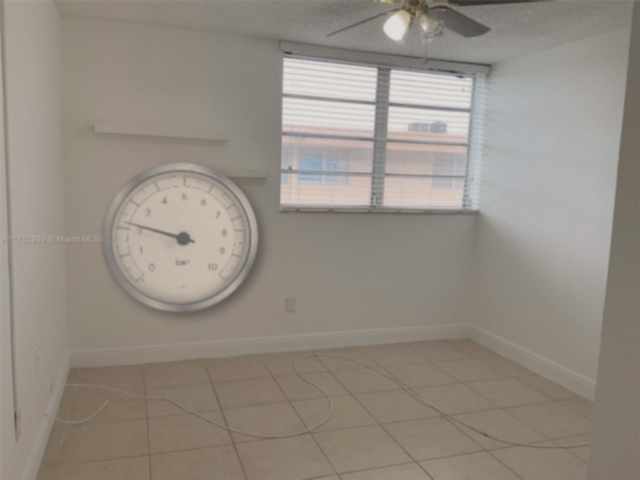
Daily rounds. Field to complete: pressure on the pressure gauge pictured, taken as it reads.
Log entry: 2.25 bar
